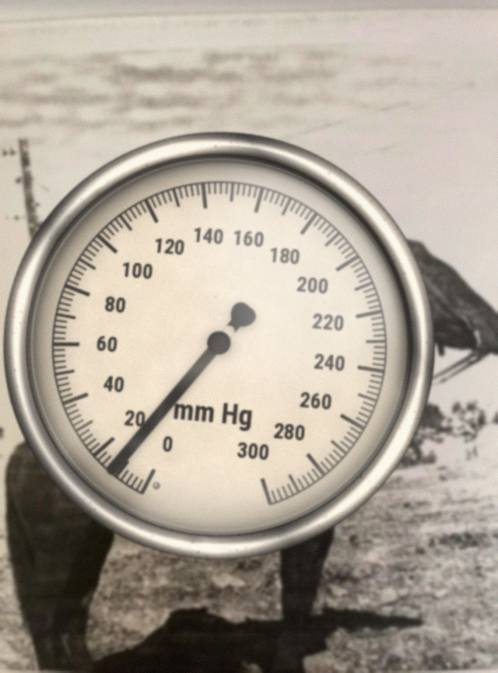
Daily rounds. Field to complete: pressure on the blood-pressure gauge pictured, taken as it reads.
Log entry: 12 mmHg
